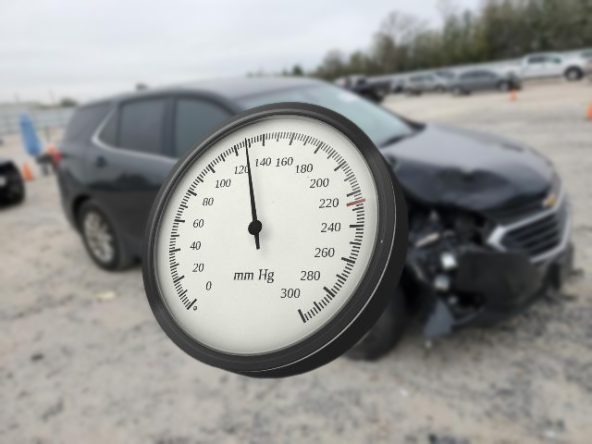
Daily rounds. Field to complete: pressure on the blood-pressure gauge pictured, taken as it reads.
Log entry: 130 mmHg
